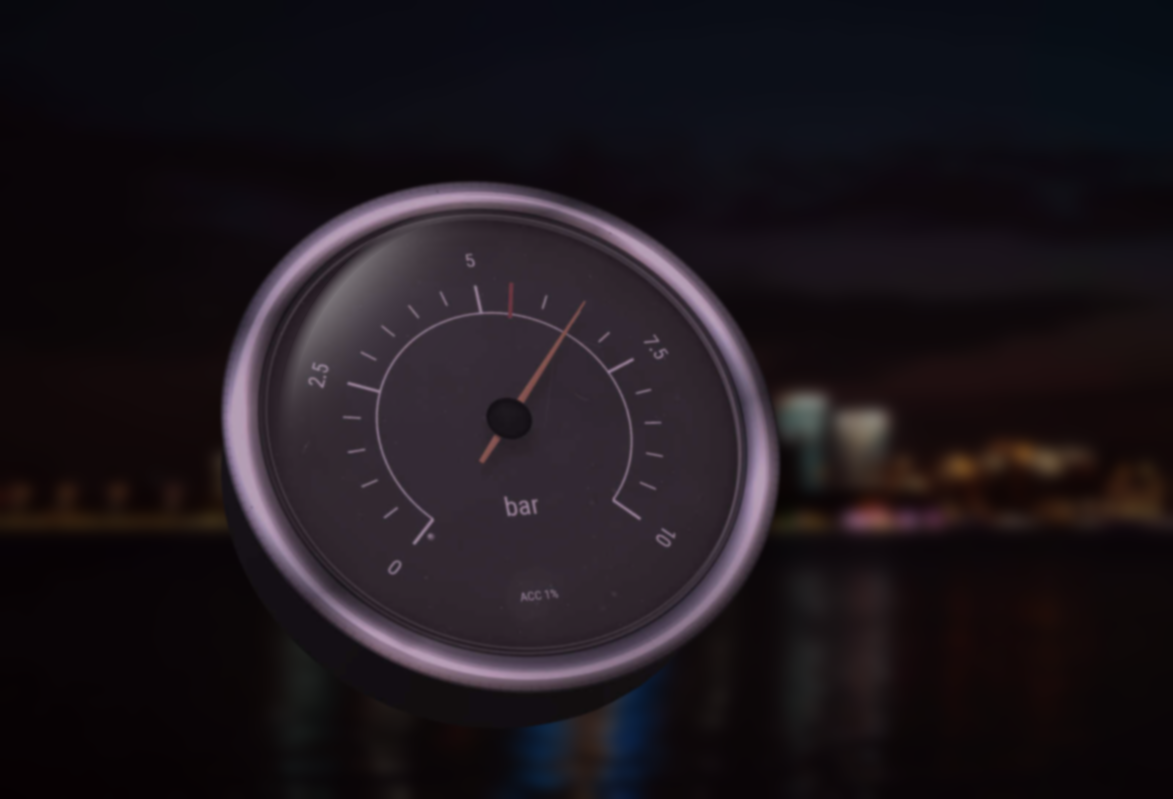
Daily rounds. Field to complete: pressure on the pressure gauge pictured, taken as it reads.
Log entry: 6.5 bar
